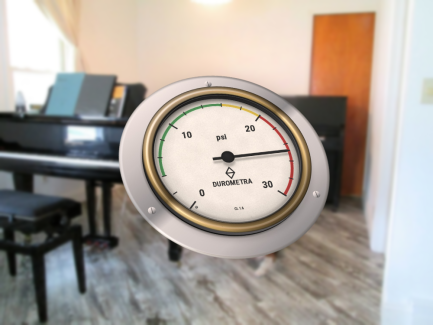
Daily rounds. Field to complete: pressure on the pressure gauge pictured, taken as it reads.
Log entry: 25 psi
